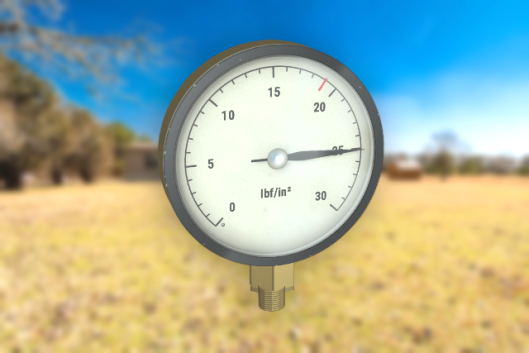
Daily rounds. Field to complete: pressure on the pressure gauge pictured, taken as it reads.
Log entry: 25 psi
